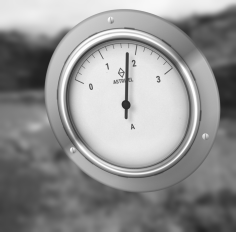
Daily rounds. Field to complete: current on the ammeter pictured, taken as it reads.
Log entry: 1.8 A
